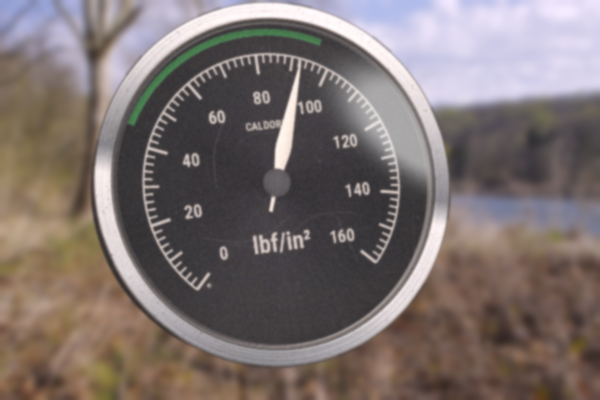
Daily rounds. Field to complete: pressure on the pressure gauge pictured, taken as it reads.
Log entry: 92 psi
